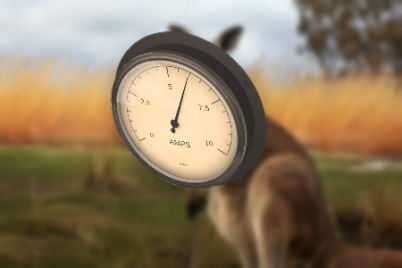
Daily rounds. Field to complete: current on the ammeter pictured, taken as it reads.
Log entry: 6 A
